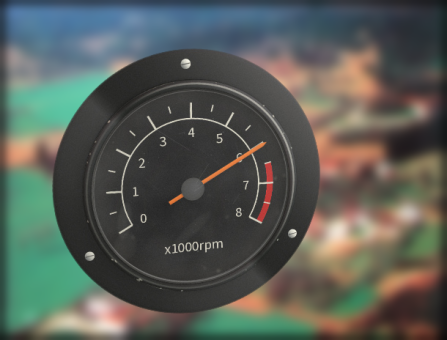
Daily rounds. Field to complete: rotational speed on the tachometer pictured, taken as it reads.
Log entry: 6000 rpm
